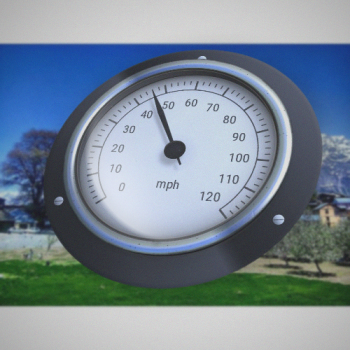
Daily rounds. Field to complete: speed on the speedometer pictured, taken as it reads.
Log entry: 46 mph
